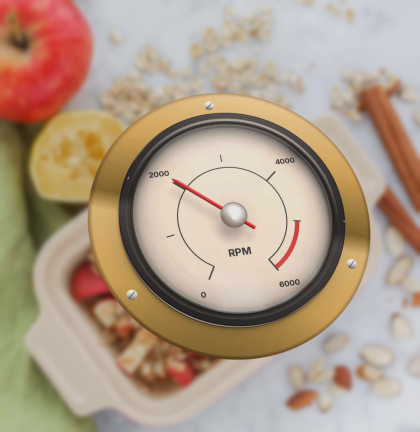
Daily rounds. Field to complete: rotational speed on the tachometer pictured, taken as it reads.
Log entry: 2000 rpm
